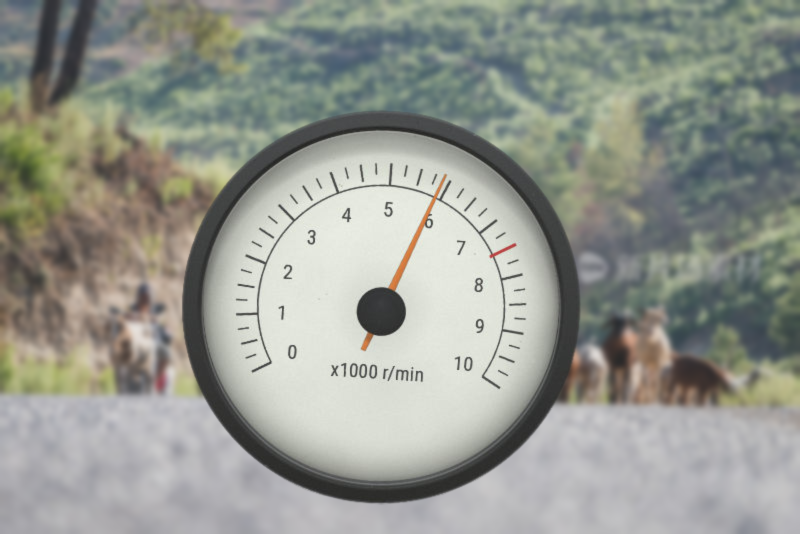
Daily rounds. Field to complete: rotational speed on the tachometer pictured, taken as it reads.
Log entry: 5875 rpm
